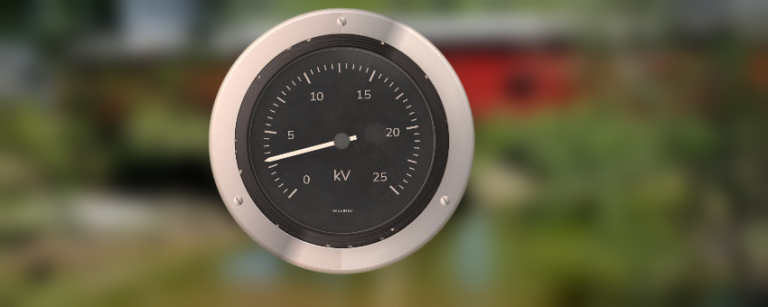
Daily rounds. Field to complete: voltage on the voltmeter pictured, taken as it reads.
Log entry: 3 kV
